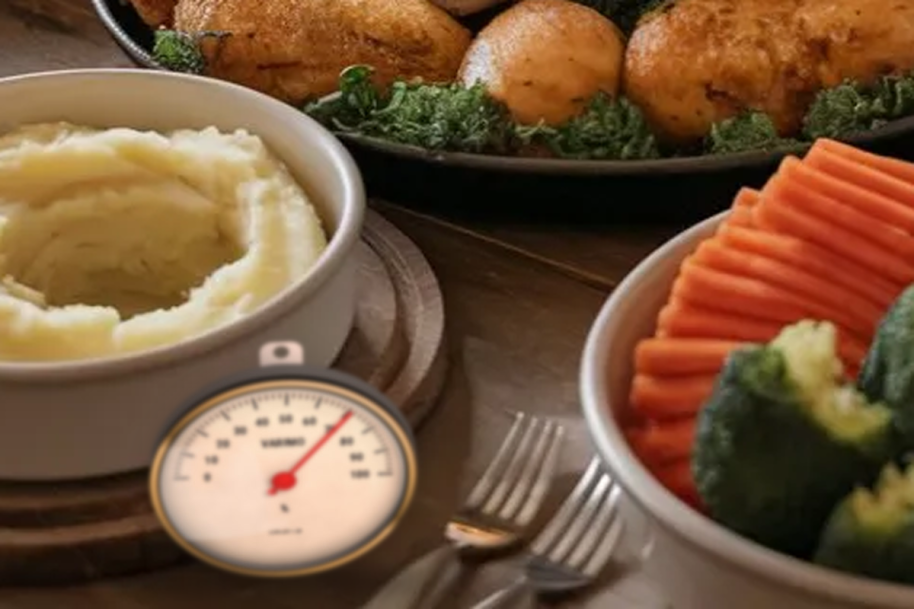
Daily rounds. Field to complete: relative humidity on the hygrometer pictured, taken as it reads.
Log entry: 70 %
